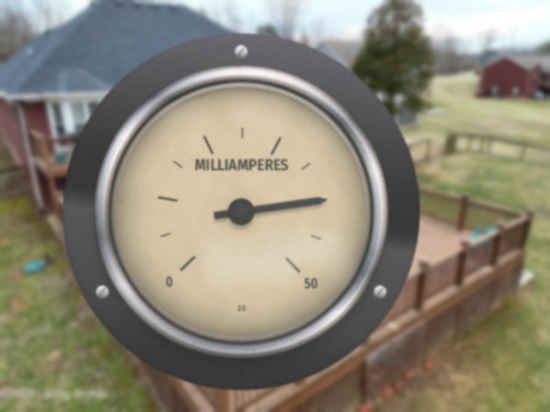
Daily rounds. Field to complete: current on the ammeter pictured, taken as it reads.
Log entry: 40 mA
